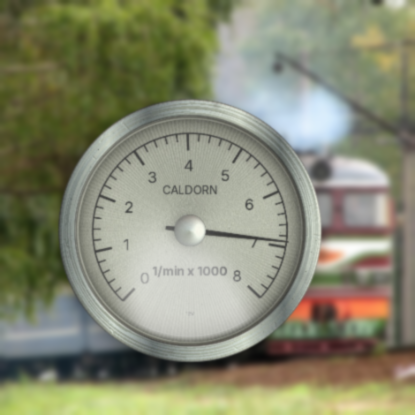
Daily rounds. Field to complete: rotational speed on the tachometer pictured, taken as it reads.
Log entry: 6900 rpm
